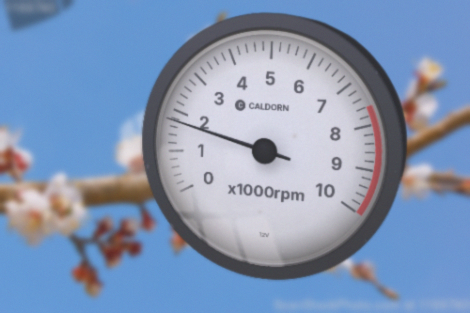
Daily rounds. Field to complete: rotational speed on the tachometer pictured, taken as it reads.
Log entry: 1800 rpm
